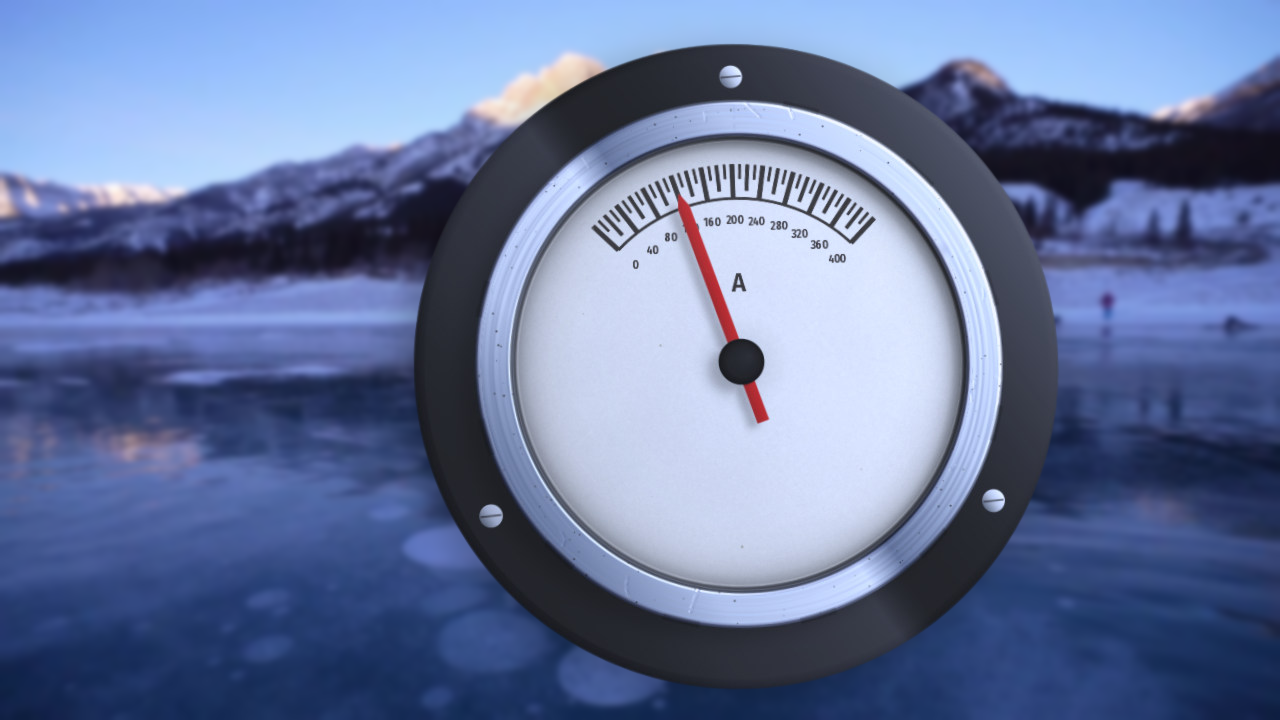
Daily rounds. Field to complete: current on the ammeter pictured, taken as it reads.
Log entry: 120 A
